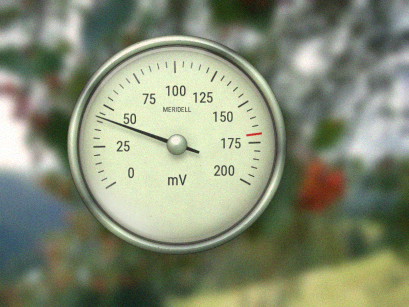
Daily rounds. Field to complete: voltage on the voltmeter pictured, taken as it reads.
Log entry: 42.5 mV
